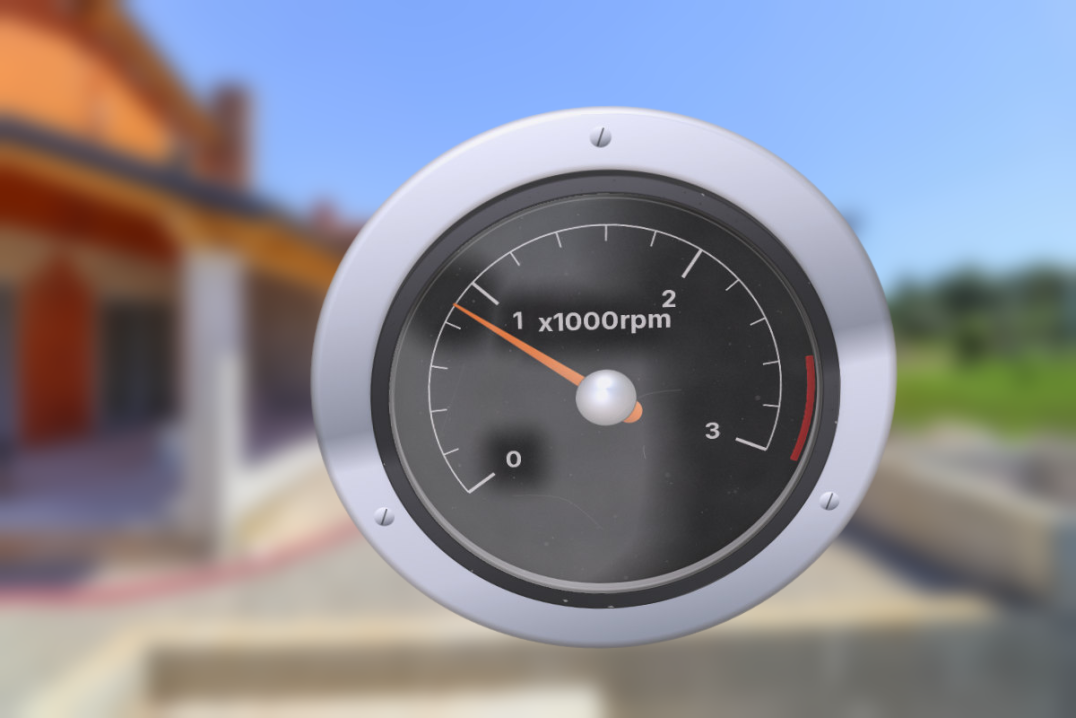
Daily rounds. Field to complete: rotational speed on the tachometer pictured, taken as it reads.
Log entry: 900 rpm
